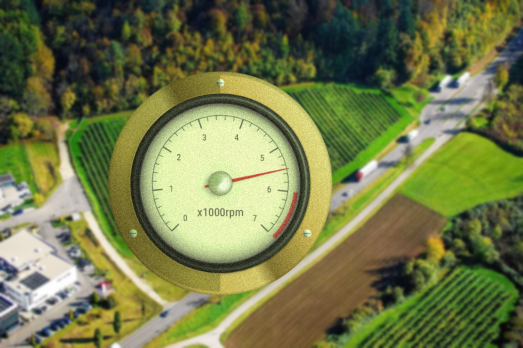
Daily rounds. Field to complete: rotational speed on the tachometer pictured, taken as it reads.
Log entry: 5500 rpm
